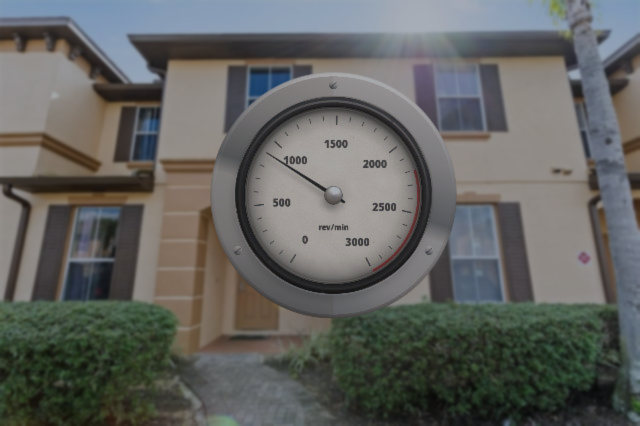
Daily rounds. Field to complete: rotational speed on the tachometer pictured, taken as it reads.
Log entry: 900 rpm
